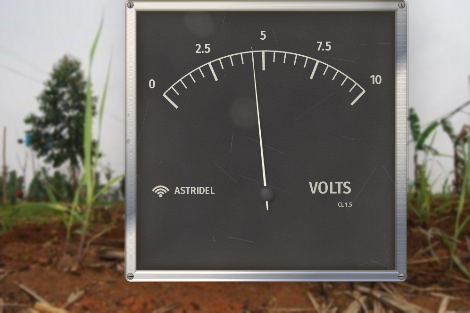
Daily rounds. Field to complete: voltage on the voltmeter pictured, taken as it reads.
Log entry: 4.5 V
